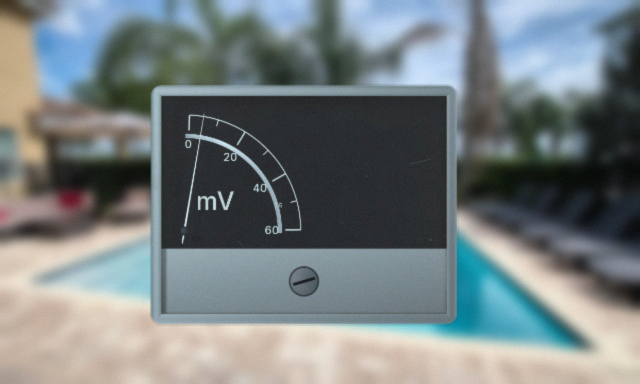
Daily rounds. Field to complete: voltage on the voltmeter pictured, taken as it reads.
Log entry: 5 mV
